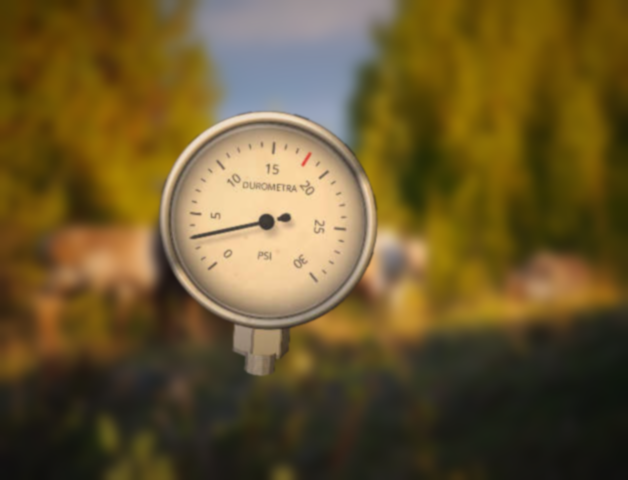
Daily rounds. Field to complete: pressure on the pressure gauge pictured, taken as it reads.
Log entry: 3 psi
